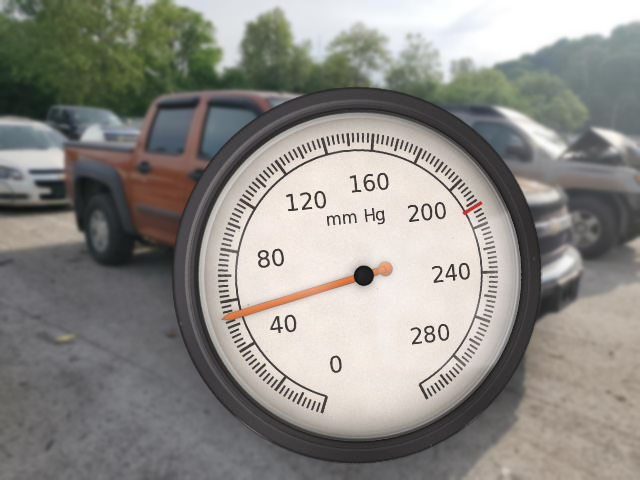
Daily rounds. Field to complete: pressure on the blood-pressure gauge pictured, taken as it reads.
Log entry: 54 mmHg
